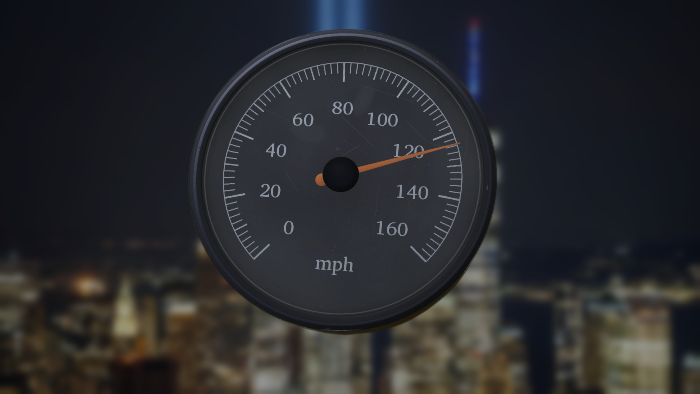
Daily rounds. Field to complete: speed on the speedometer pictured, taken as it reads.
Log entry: 124 mph
